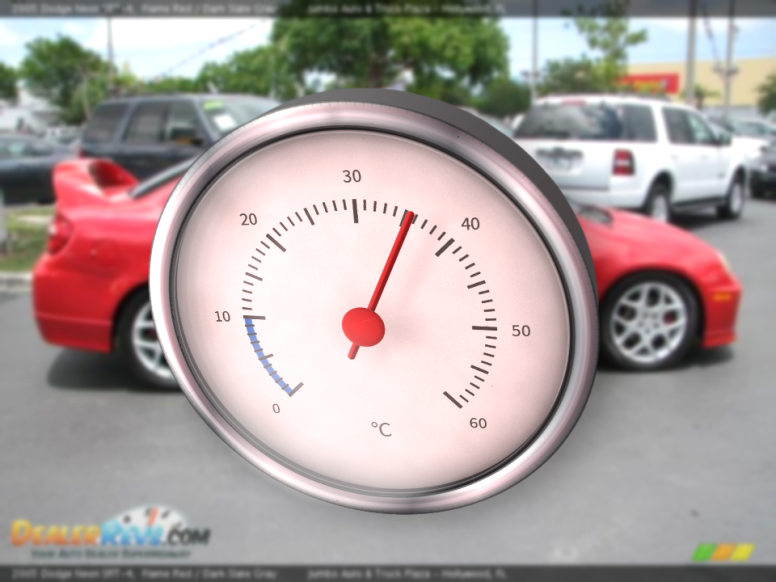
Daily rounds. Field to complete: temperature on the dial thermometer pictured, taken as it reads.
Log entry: 35.5 °C
